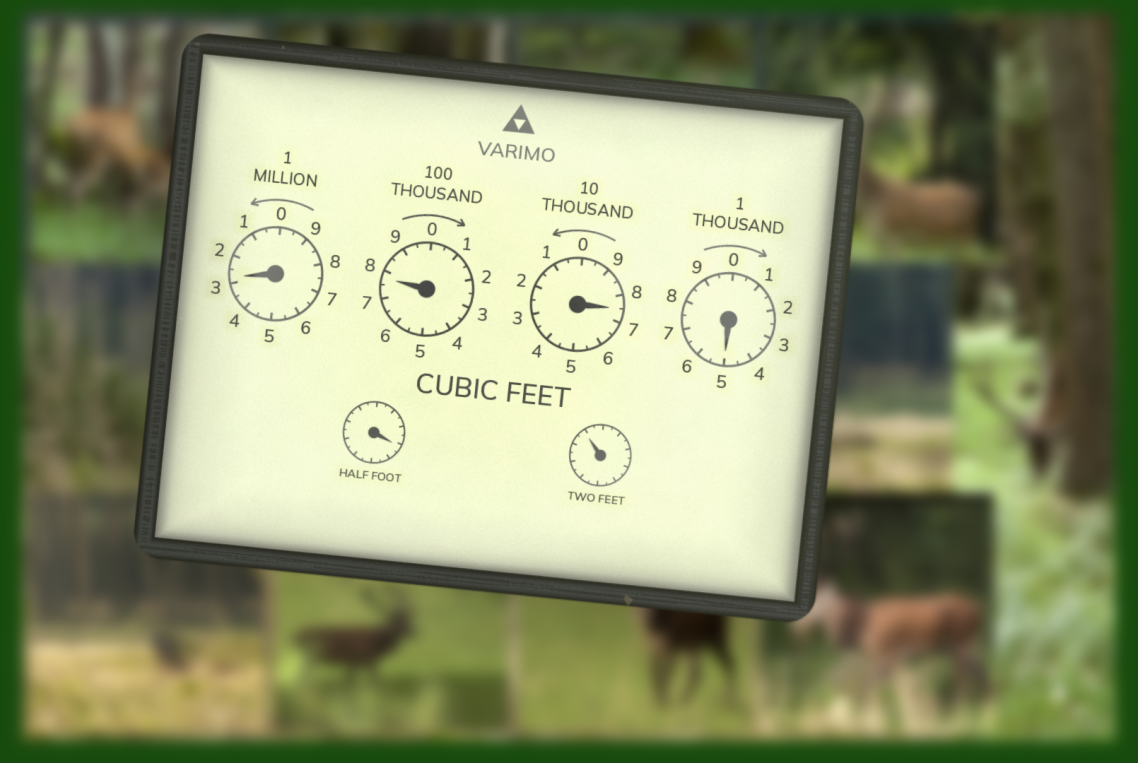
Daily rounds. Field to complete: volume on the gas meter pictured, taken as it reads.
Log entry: 277500 ft³
